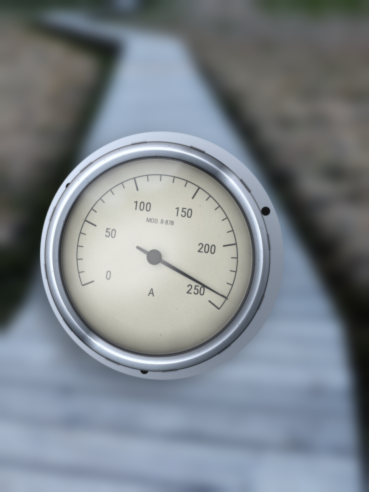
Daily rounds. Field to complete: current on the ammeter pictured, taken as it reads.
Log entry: 240 A
